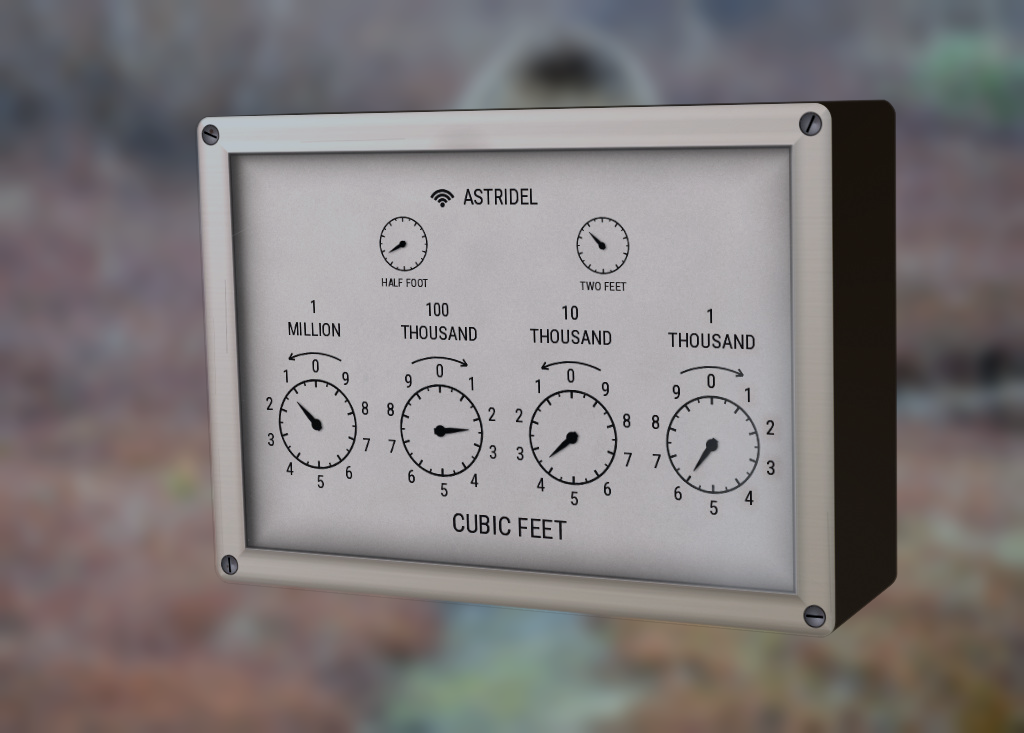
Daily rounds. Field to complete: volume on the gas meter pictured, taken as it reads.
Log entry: 123600 ft³
